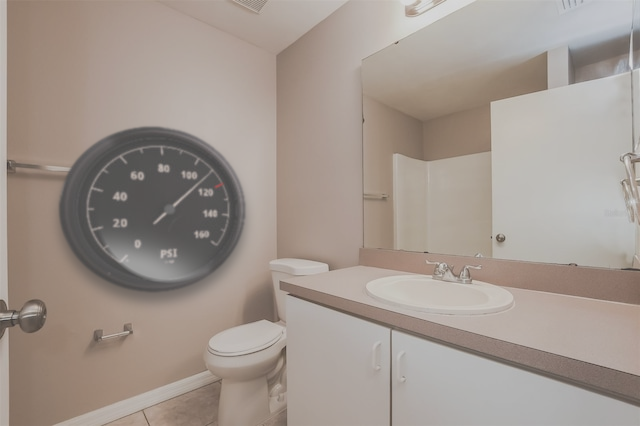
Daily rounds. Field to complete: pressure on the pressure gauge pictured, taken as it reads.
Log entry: 110 psi
